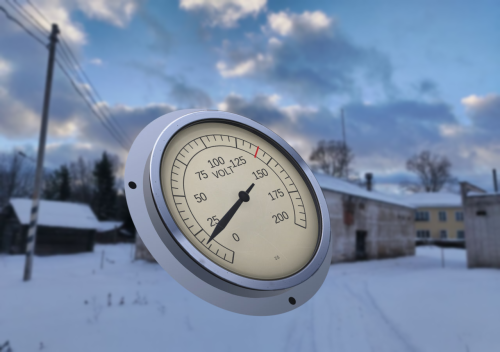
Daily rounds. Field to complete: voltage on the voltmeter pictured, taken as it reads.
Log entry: 17.5 V
